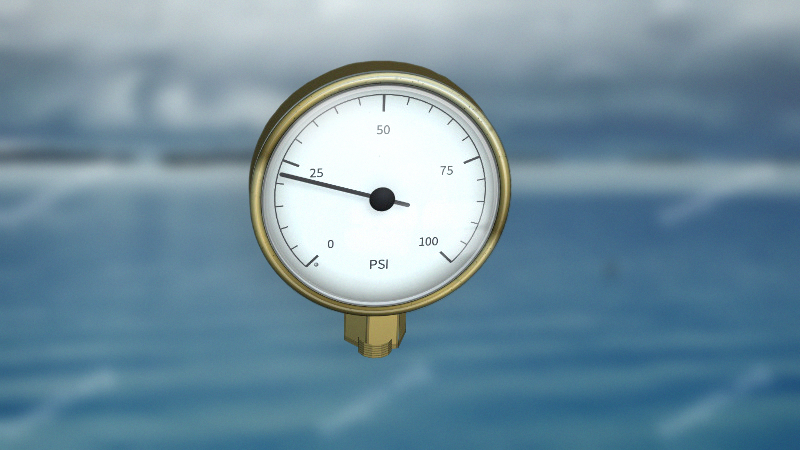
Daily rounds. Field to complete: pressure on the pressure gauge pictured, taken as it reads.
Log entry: 22.5 psi
